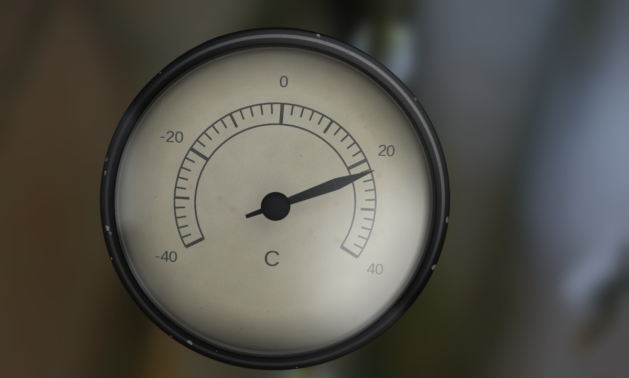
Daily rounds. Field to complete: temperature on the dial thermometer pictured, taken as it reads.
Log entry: 22 °C
